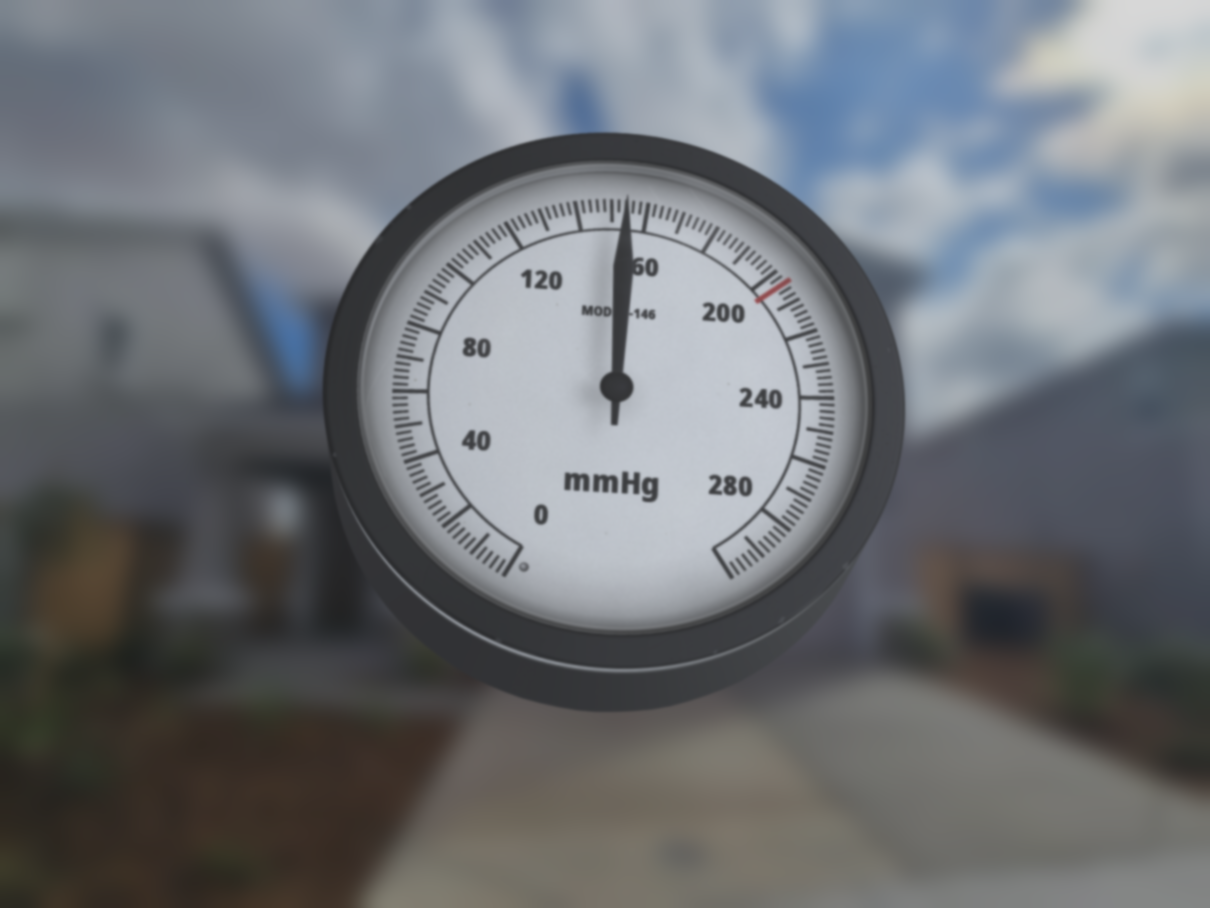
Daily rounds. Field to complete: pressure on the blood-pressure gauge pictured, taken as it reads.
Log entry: 154 mmHg
